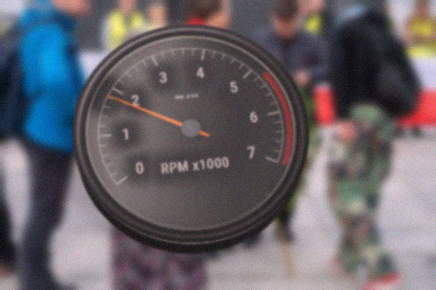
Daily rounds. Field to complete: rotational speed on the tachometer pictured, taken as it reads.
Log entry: 1800 rpm
